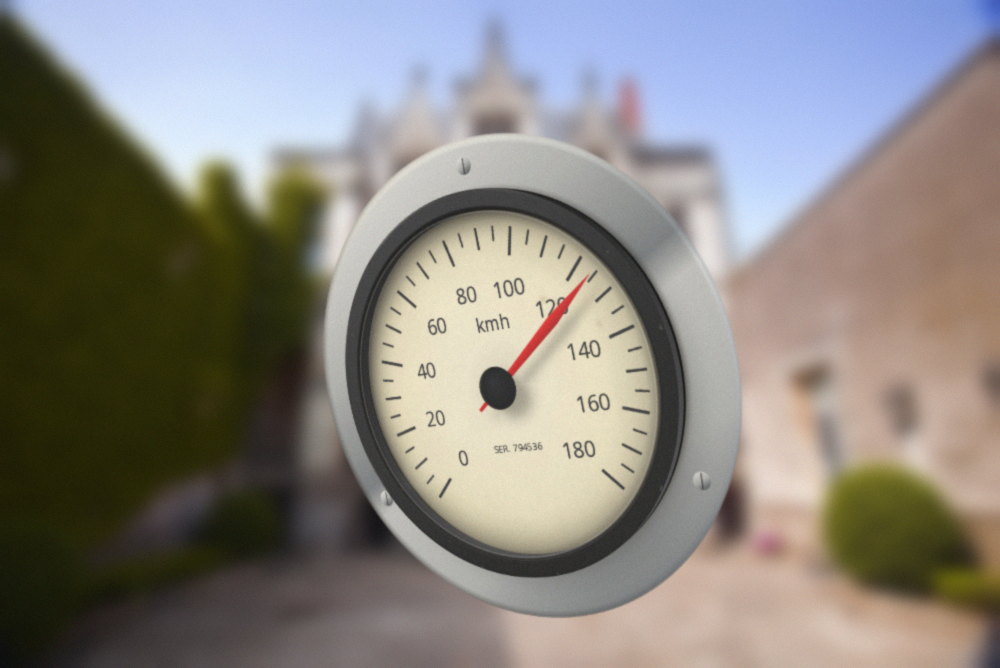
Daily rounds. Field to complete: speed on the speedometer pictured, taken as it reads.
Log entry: 125 km/h
